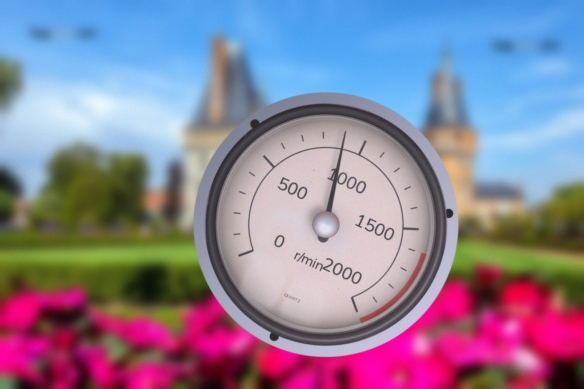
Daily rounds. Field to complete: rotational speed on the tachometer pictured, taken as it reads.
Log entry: 900 rpm
